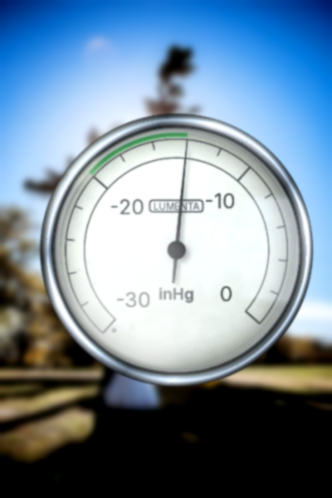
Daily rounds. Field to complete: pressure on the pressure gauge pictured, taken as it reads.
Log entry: -14 inHg
